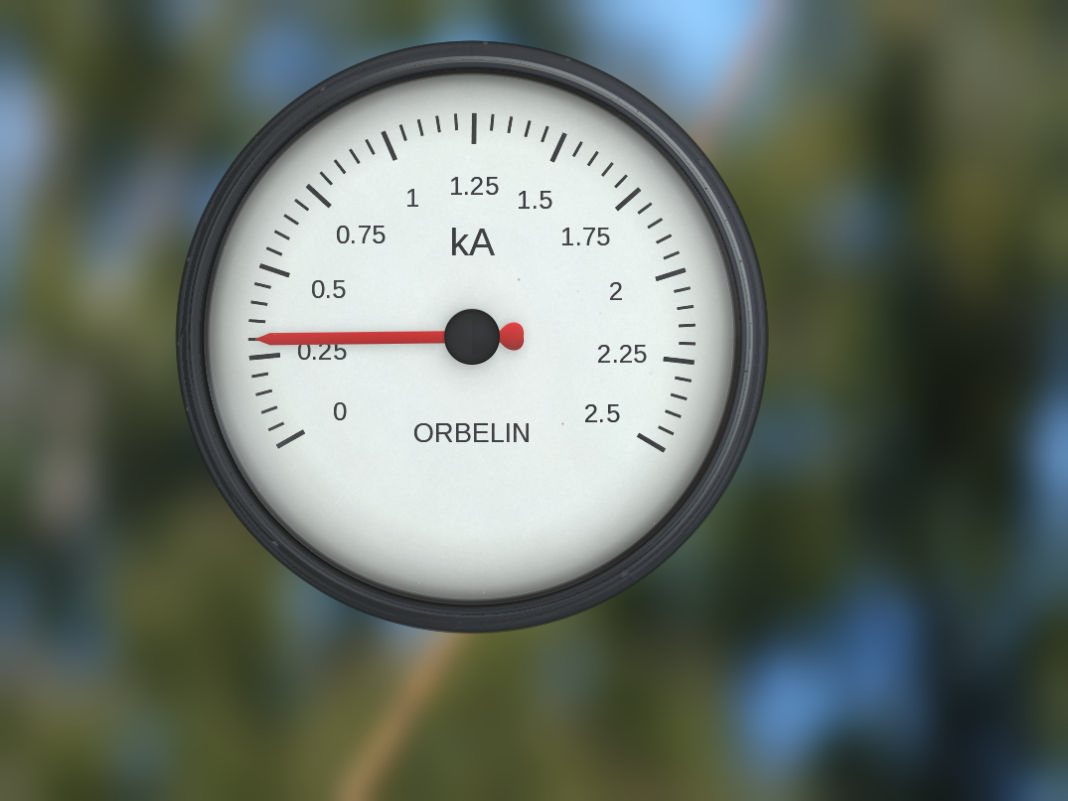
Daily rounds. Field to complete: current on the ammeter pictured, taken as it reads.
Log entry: 0.3 kA
